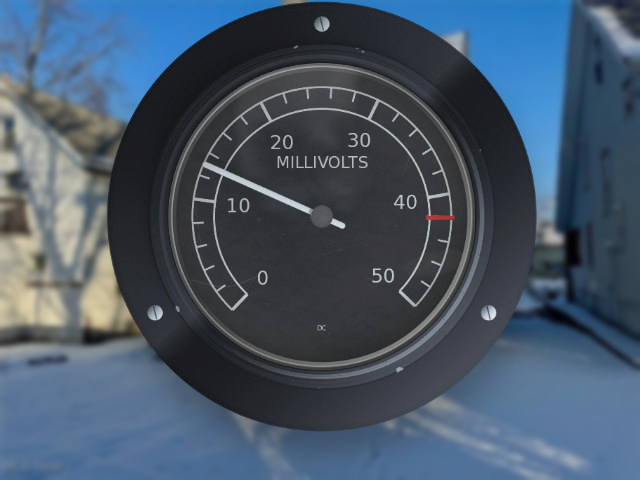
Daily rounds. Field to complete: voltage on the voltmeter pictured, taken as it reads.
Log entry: 13 mV
